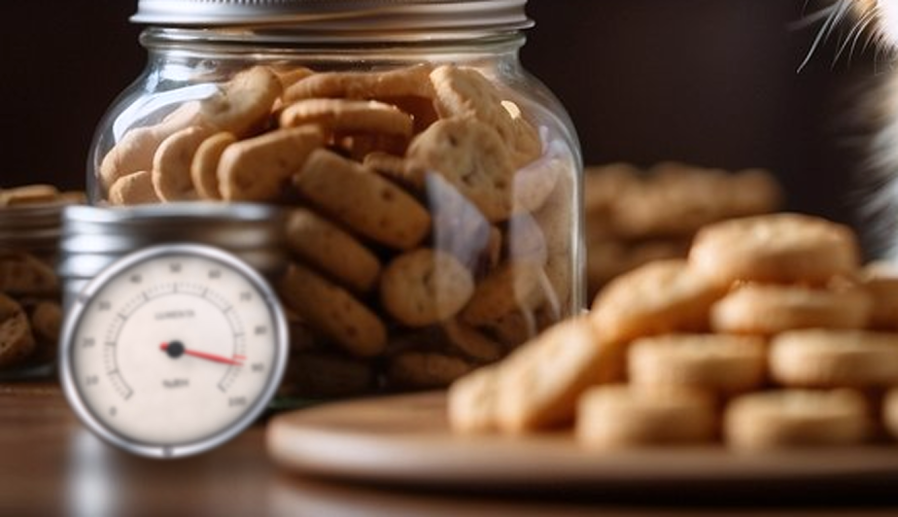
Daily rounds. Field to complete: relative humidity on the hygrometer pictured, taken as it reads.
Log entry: 90 %
